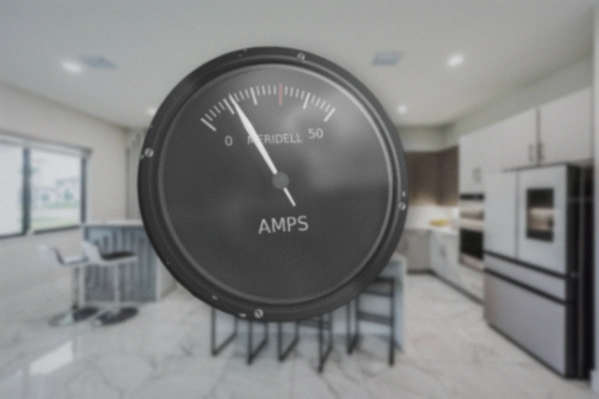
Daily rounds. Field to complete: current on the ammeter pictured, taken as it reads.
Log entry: 12 A
